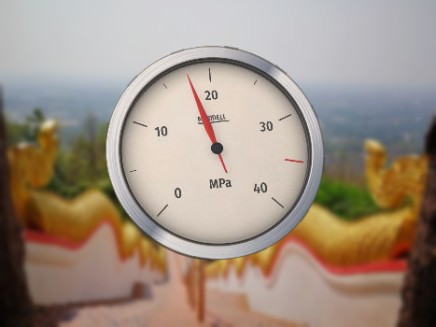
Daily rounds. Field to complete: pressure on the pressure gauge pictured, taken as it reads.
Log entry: 17.5 MPa
